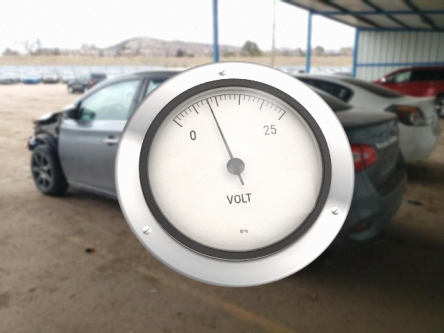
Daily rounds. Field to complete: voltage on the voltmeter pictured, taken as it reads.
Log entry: 8 V
